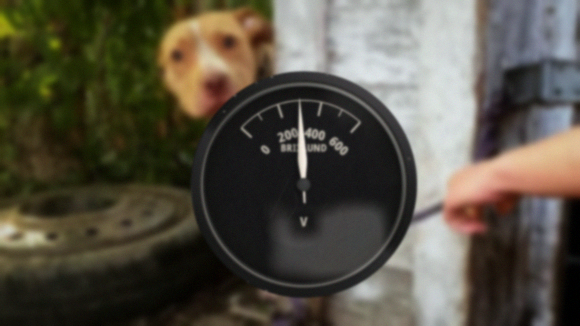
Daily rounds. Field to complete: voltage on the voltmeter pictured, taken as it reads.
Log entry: 300 V
